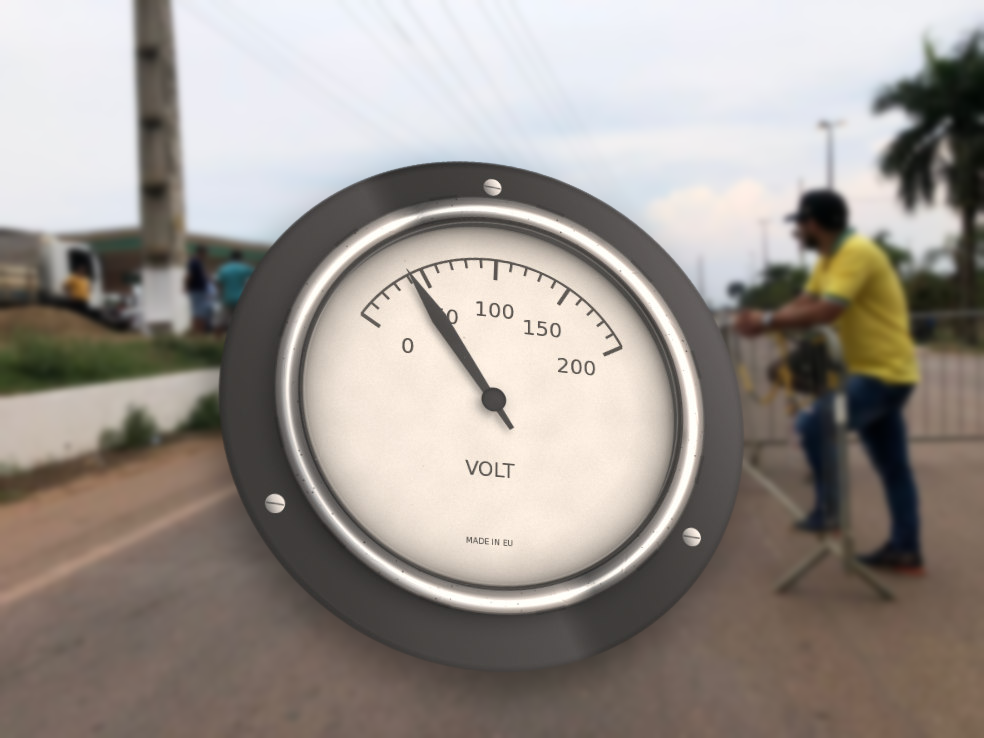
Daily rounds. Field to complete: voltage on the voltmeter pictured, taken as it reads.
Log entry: 40 V
